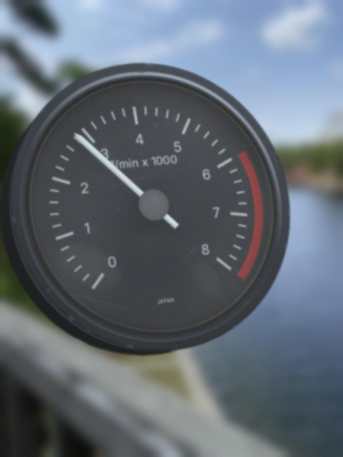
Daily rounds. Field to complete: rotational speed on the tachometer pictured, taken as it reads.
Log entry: 2800 rpm
